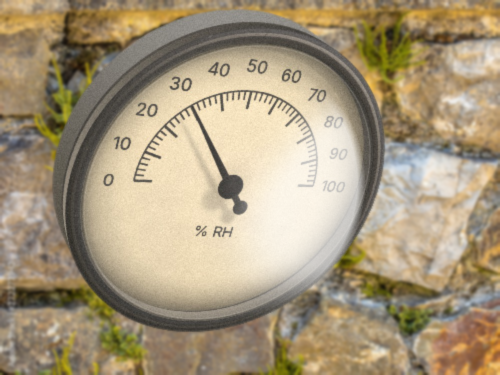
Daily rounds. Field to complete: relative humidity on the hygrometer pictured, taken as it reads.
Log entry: 30 %
